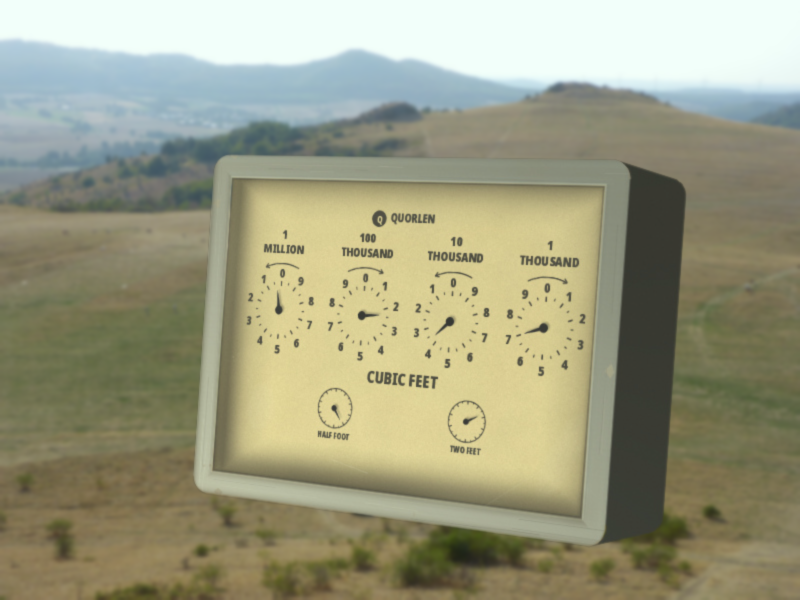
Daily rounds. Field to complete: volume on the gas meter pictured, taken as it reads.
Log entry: 23700 ft³
